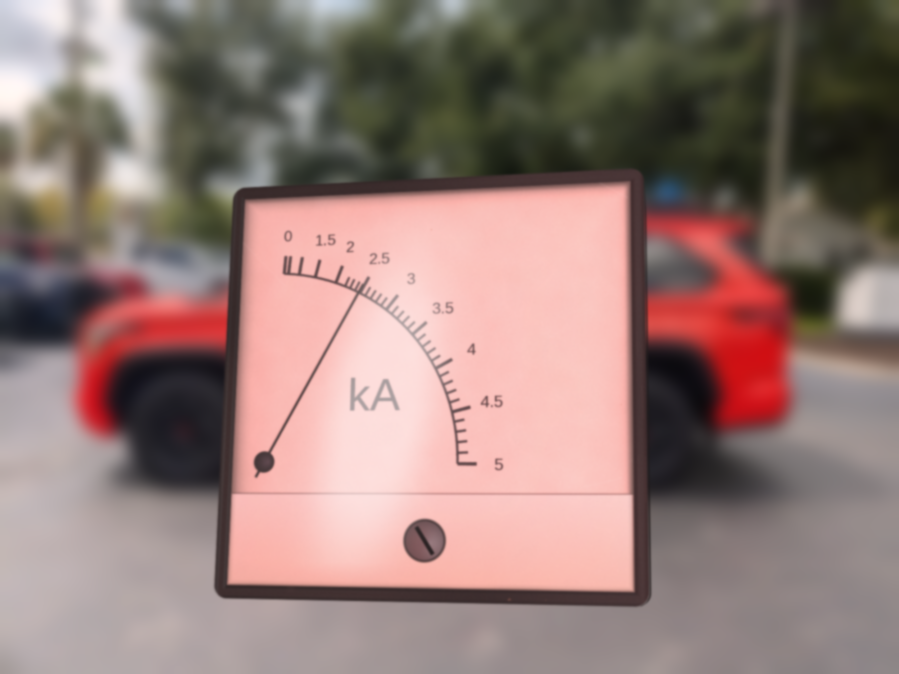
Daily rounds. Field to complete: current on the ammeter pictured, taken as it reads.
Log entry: 2.5 kA
